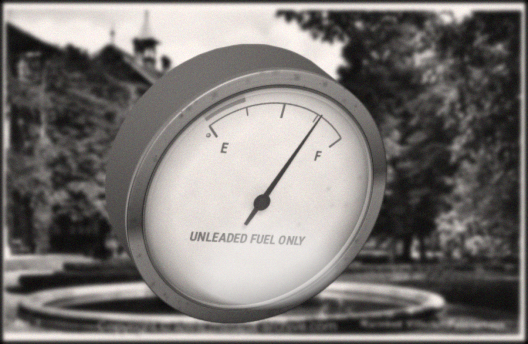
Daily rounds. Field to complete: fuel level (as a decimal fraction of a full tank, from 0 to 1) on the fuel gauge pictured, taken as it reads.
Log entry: 0.75
